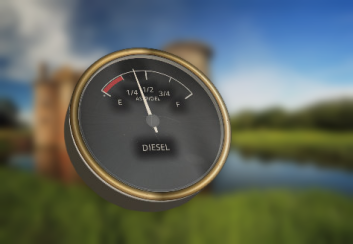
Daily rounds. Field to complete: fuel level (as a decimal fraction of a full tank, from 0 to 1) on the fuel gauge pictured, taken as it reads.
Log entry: 0.375
